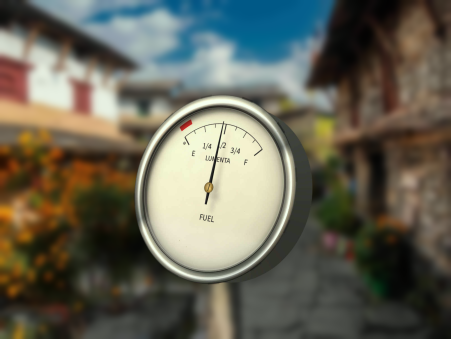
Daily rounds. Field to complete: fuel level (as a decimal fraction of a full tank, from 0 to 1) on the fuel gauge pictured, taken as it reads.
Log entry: 0.5
